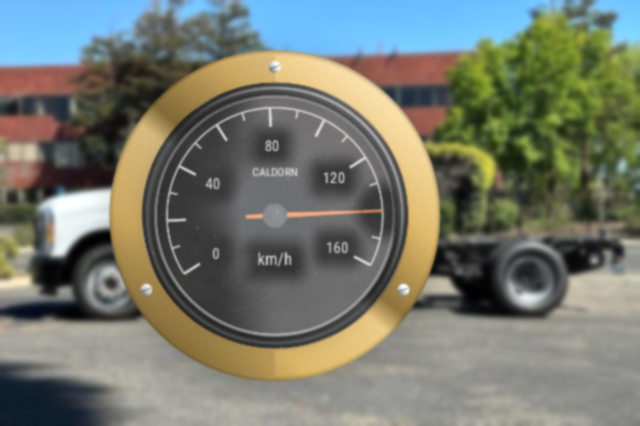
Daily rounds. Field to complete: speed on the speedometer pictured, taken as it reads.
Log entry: 140 km/h
